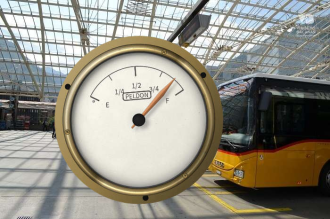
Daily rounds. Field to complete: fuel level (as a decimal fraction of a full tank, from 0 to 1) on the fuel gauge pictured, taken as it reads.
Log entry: 0.875
